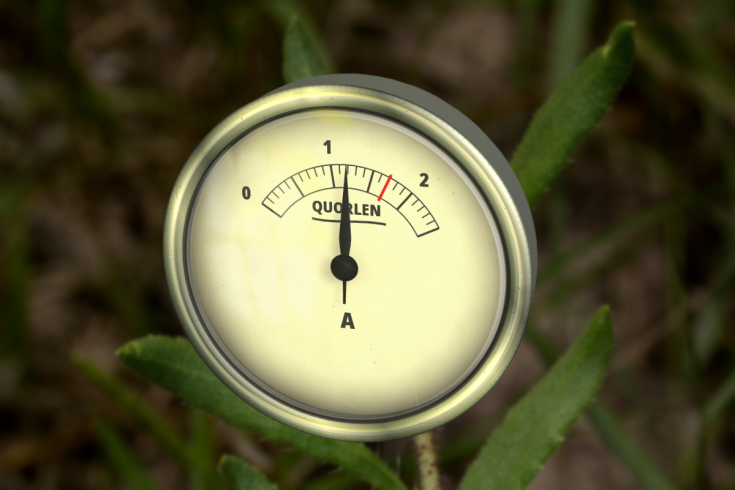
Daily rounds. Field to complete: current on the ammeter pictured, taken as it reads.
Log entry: 1.2 A
